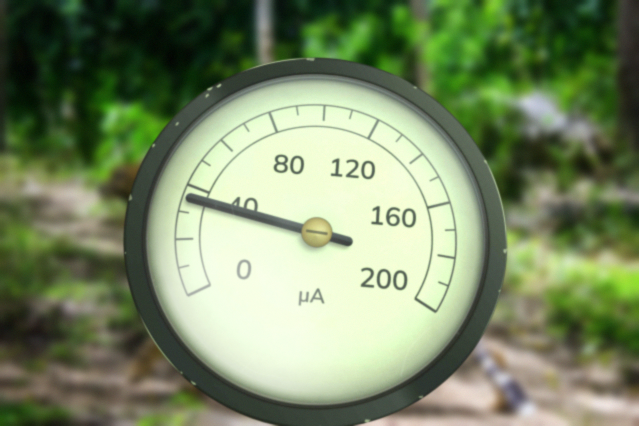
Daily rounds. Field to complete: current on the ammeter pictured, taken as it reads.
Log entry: 35 µA
